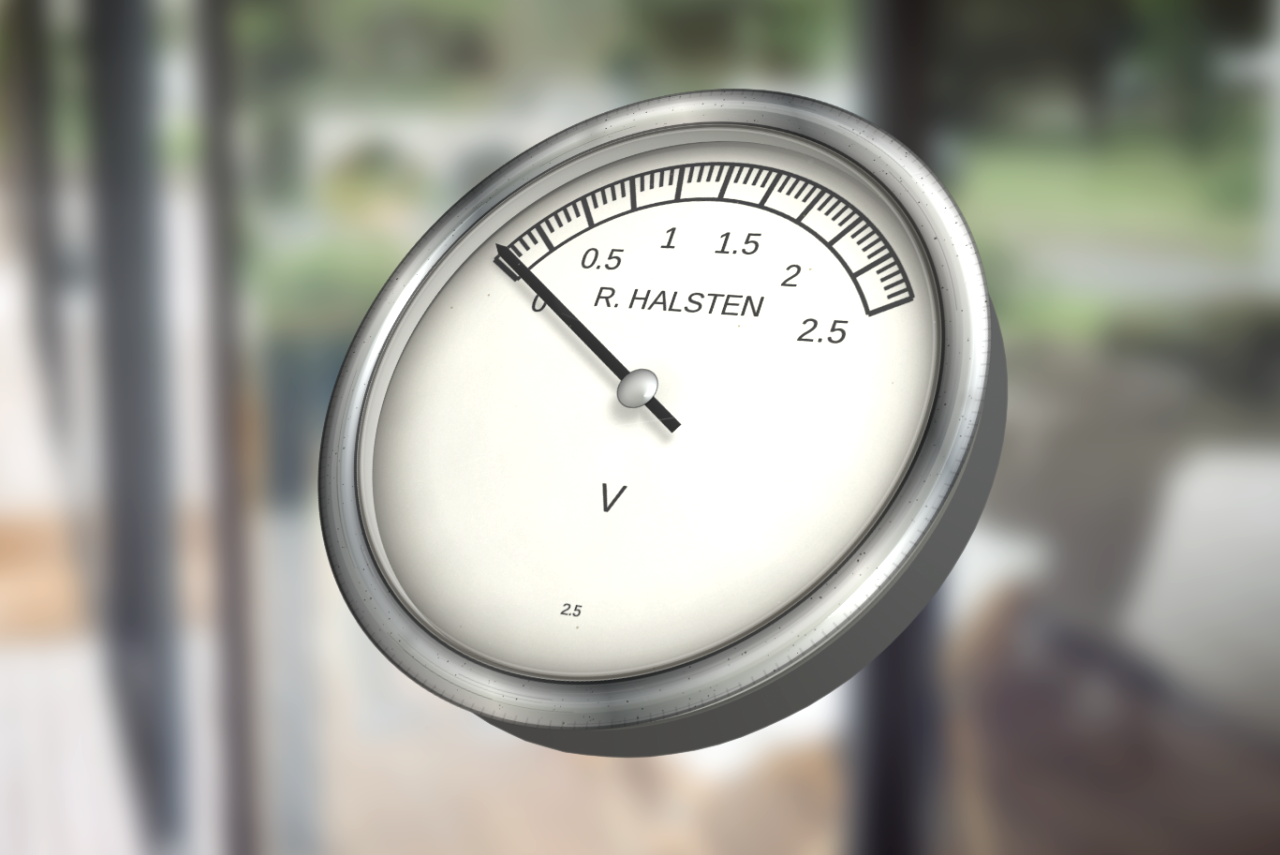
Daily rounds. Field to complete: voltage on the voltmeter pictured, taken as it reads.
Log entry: 0.05 V
